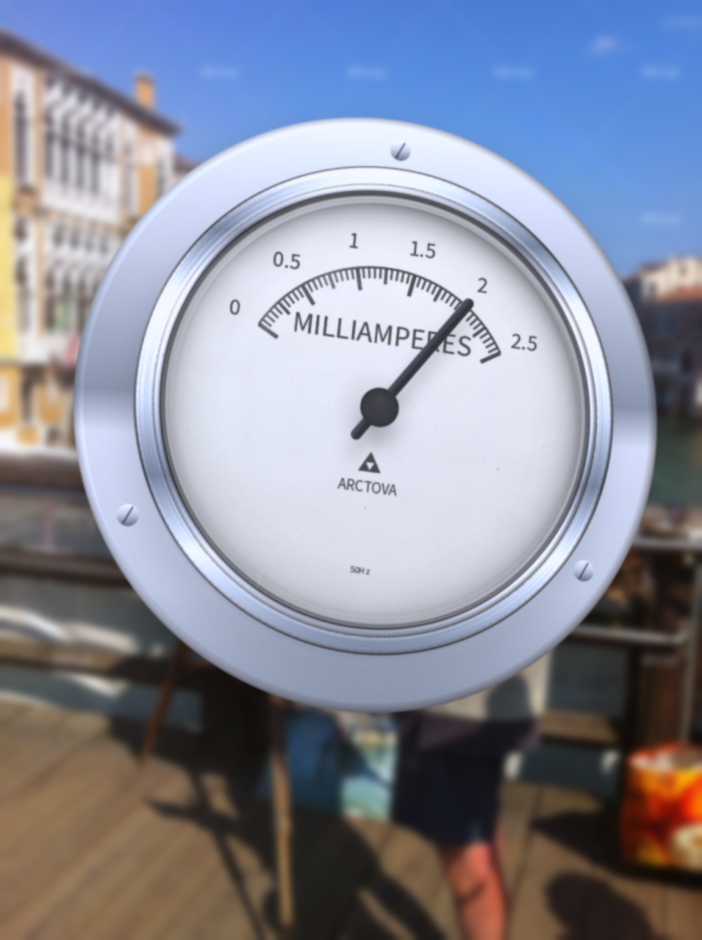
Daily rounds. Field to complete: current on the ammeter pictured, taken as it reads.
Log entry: 2 mA
